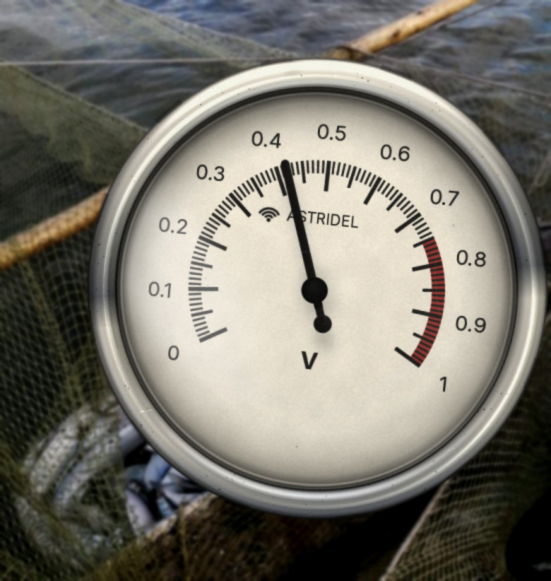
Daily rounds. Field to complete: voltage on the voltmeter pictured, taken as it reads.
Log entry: 0.42 V
